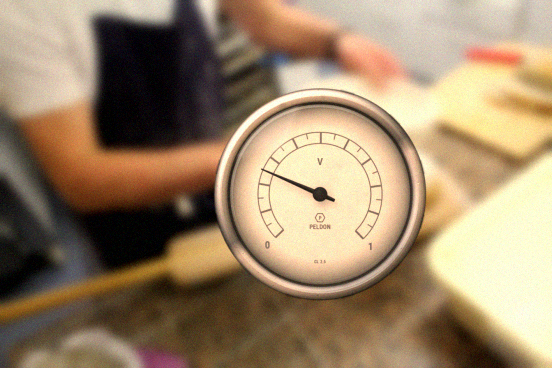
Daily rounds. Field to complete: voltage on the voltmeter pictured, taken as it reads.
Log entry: 0.25 V
